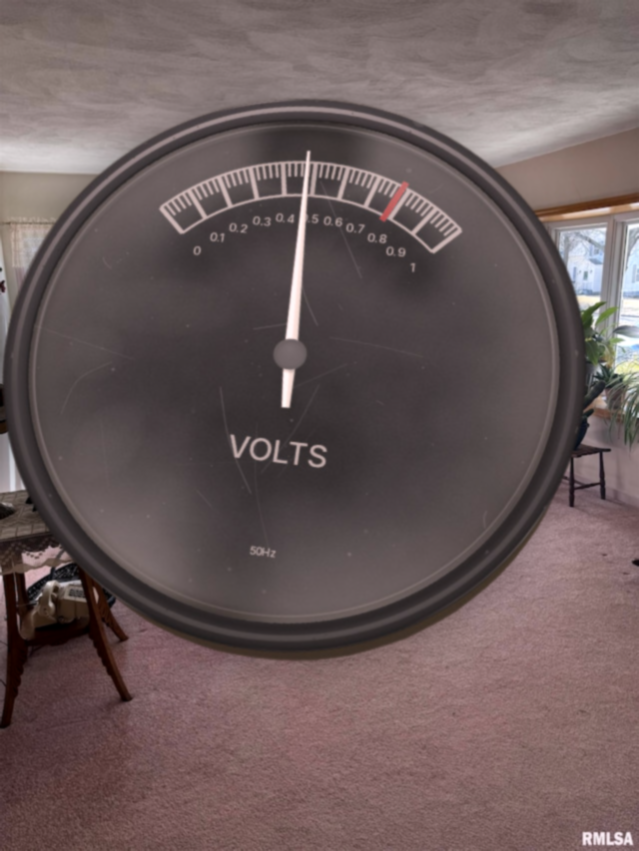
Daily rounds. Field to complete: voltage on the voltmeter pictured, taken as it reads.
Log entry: 0.48 V
